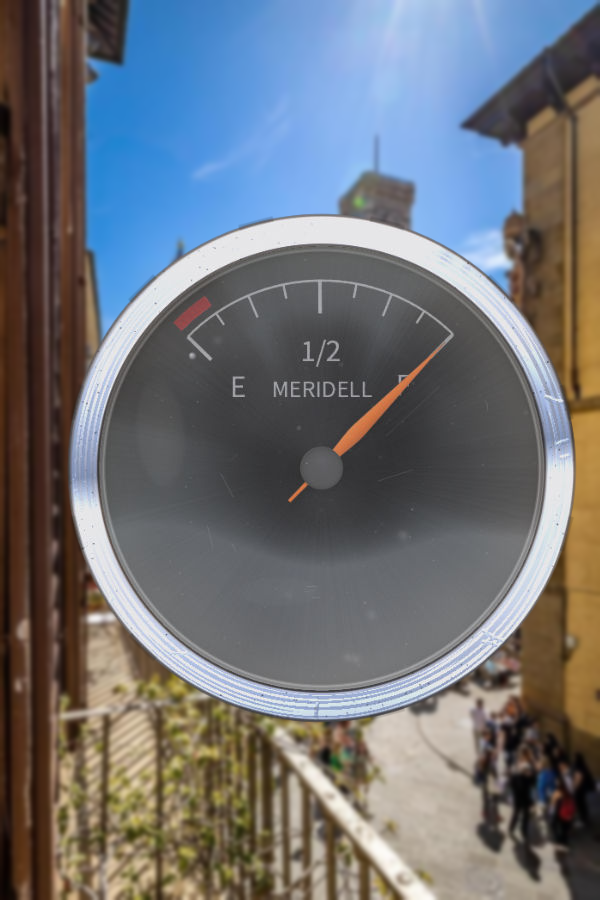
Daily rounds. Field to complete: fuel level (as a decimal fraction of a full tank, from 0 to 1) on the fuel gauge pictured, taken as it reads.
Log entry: 1
